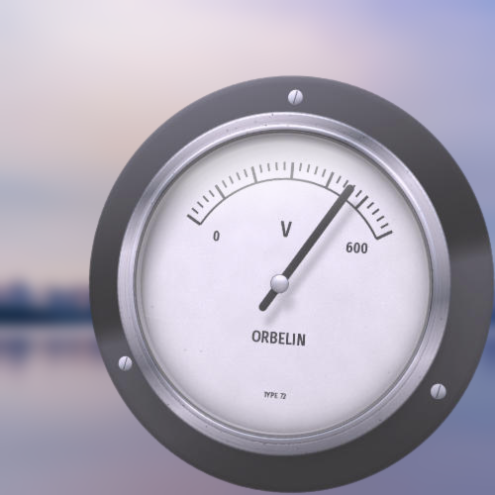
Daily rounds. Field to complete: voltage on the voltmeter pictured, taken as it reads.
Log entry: 460 V
